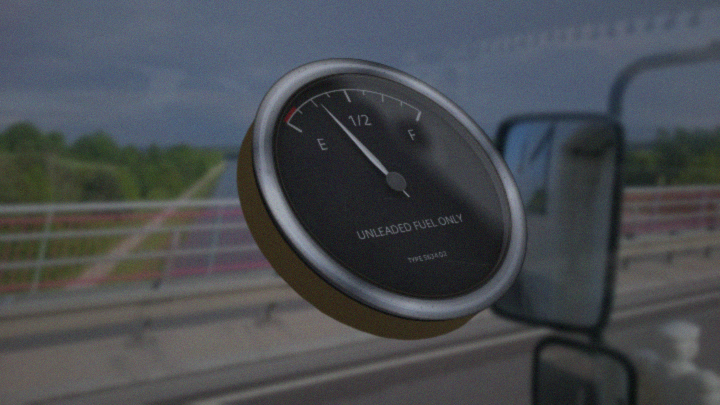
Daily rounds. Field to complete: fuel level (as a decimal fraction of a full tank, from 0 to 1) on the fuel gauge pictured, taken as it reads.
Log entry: 0.25
